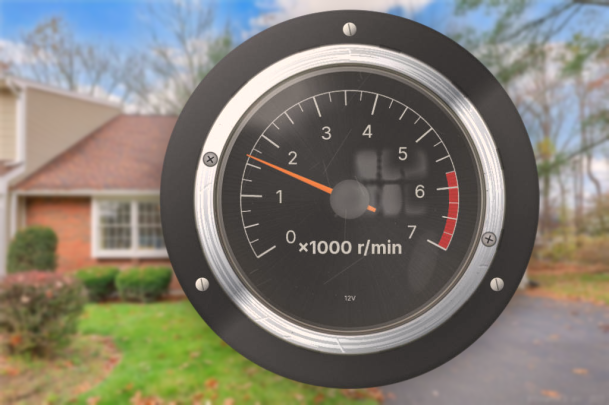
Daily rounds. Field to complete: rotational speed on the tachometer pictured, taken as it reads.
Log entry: 1625 rpm
